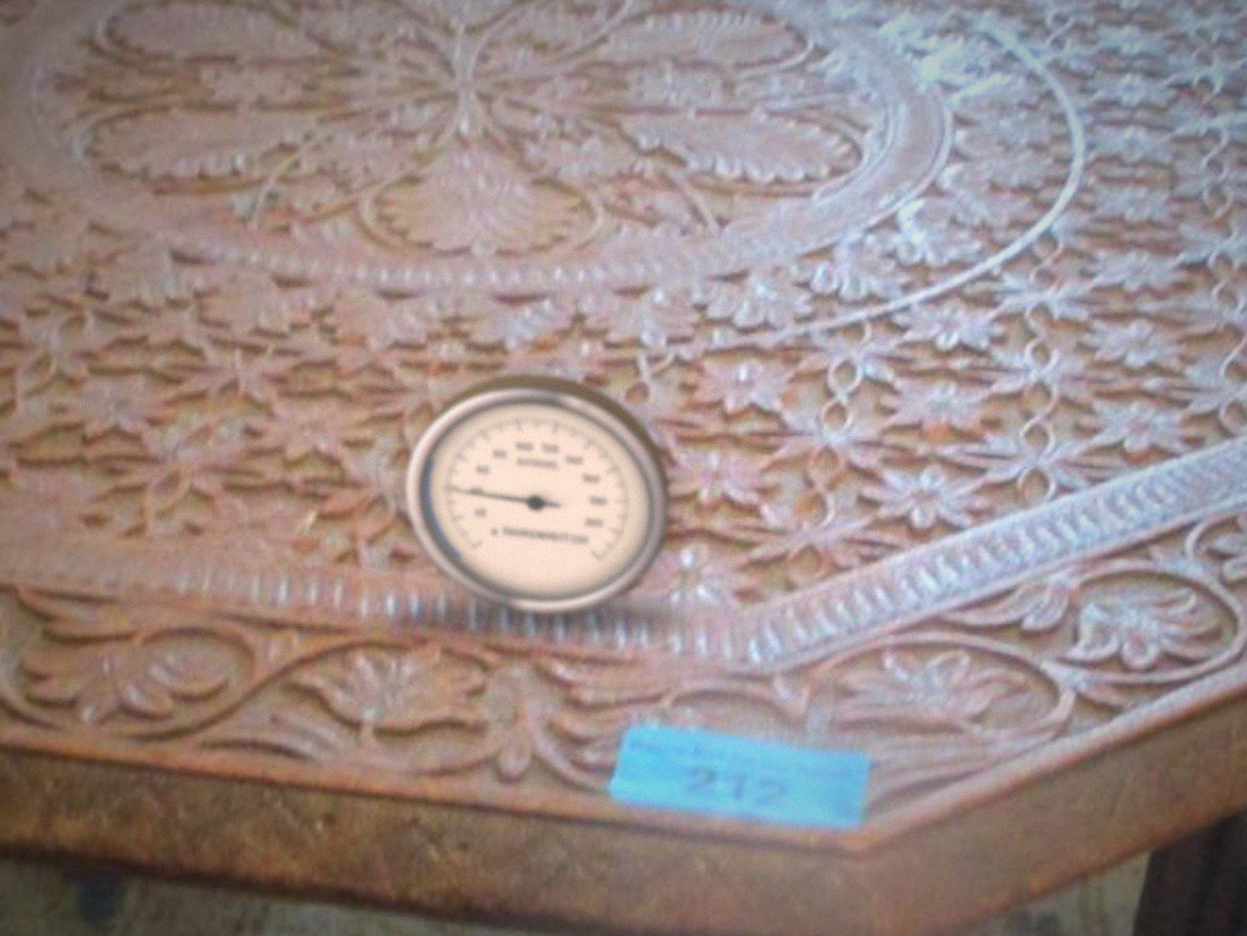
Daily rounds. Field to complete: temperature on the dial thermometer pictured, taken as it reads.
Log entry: 40 °F
